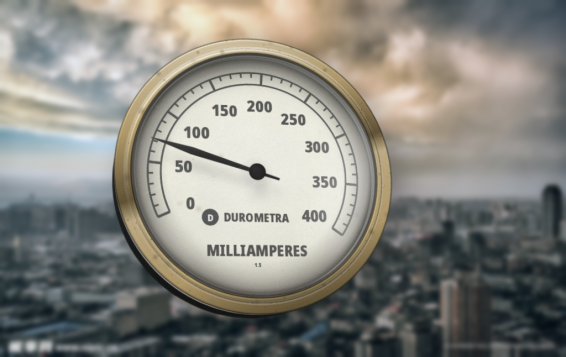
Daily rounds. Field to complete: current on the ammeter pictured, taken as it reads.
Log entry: 70 mA
